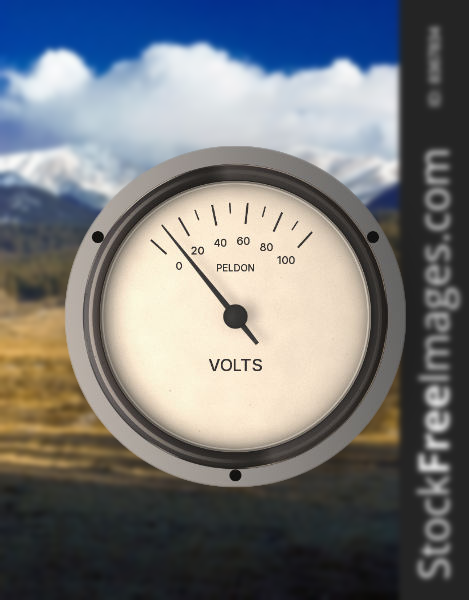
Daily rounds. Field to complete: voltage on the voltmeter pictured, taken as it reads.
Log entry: 10 V
